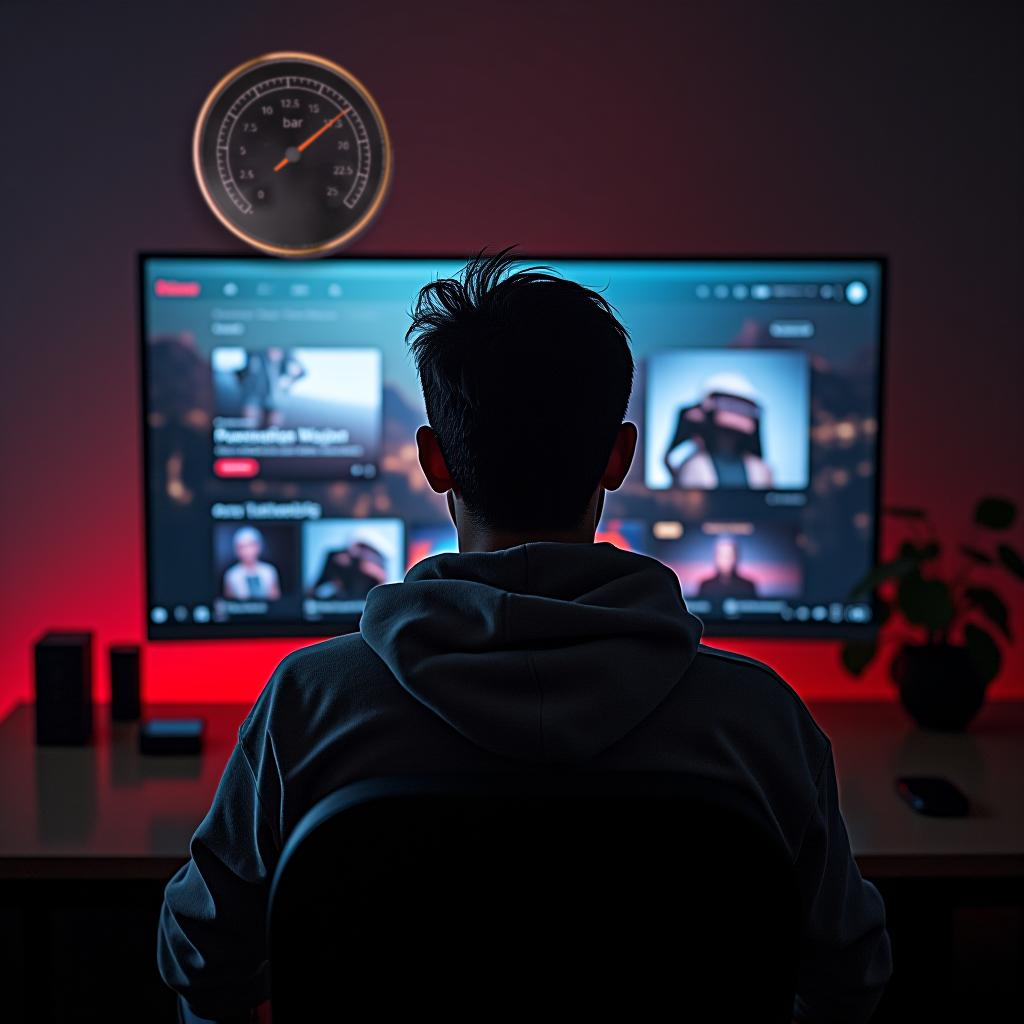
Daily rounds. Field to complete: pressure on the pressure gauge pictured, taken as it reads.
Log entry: 17.5 bar
